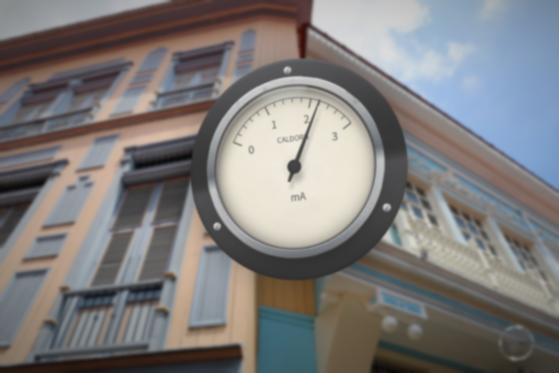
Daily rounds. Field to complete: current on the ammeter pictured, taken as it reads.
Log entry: 2.2 mA
